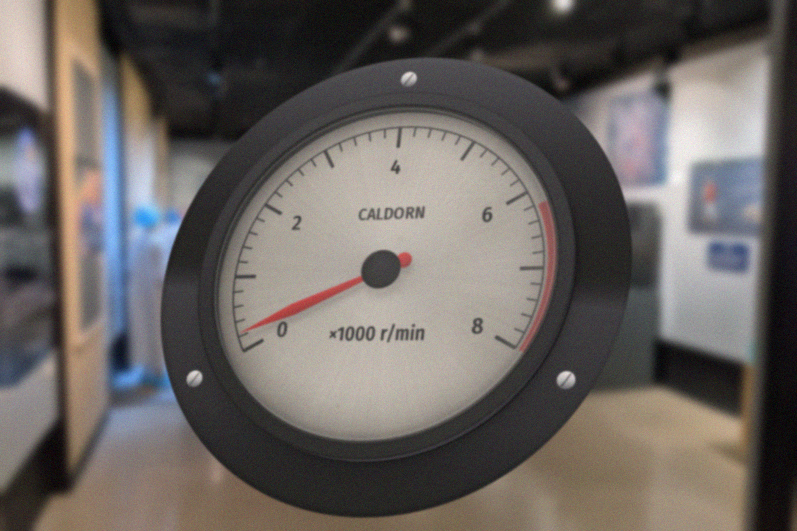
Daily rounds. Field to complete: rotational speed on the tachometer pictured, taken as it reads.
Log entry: 200 rpm
